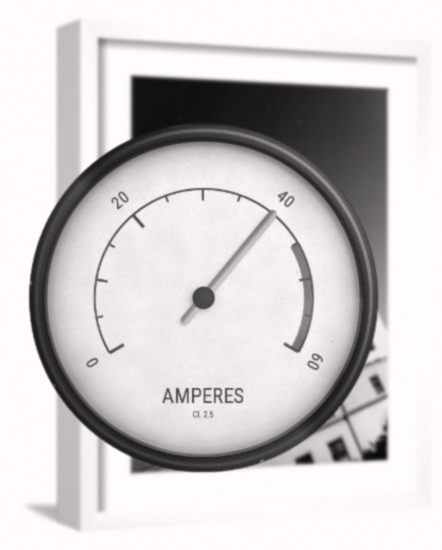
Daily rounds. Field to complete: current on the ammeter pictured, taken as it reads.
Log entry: 40 A
